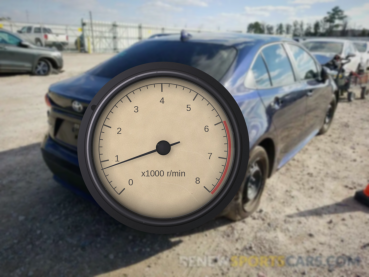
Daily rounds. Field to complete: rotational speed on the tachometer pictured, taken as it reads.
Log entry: 800 rpm
